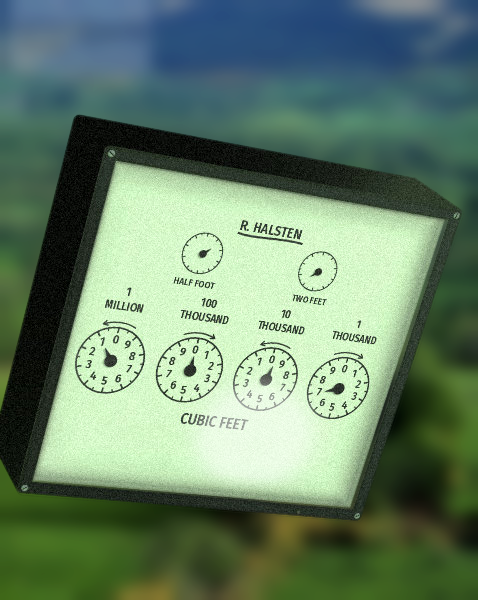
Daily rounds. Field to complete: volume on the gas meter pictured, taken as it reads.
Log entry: 99700 ft³
